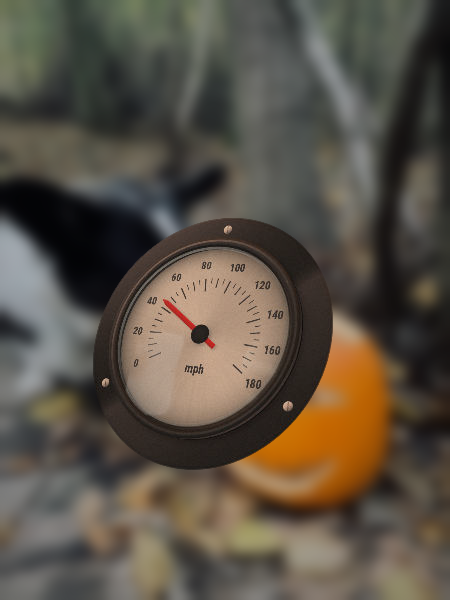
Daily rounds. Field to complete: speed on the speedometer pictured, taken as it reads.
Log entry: 45 mph
